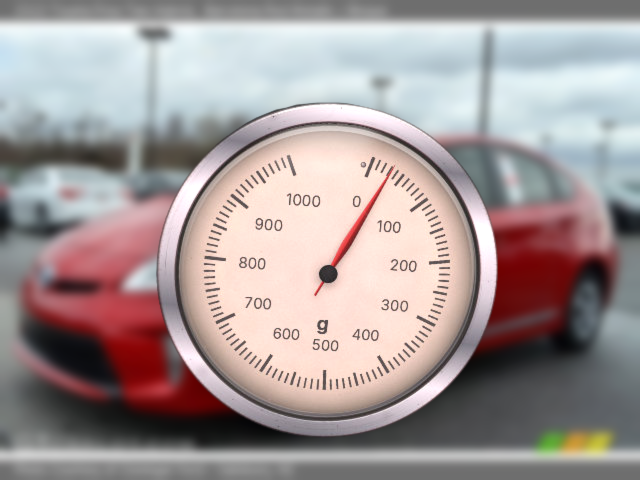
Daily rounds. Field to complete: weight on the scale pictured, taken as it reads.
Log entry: 30 g
